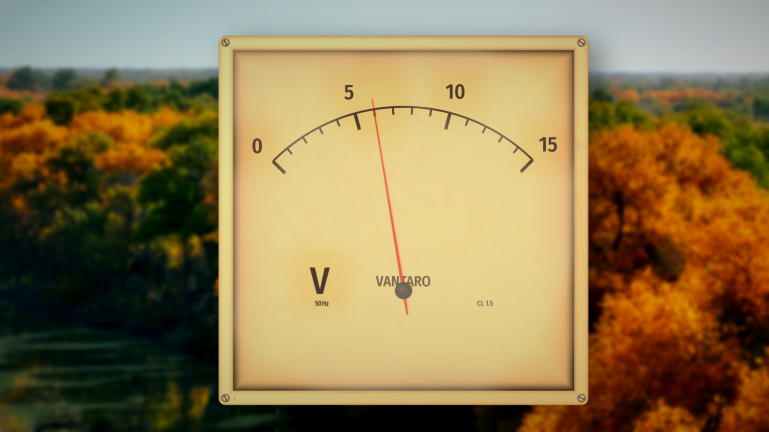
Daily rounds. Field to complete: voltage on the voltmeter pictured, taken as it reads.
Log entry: 6 V
